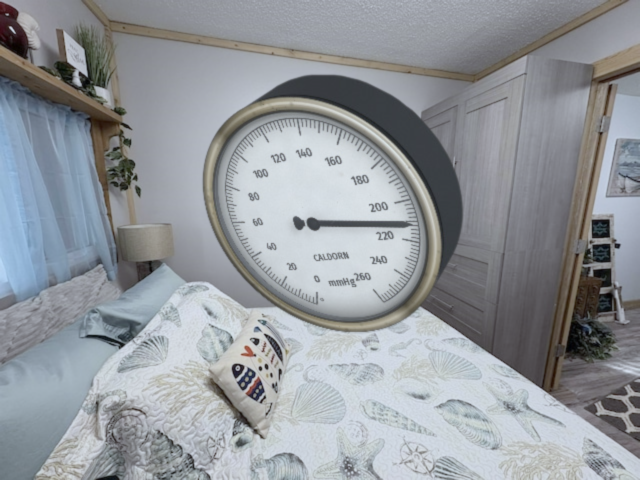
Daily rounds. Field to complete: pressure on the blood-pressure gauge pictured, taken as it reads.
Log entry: 210 mmHg
